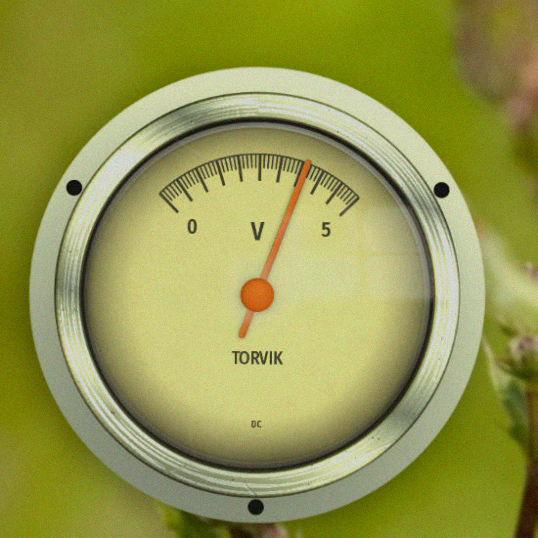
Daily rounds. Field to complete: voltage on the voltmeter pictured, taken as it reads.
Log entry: 3.6 V
